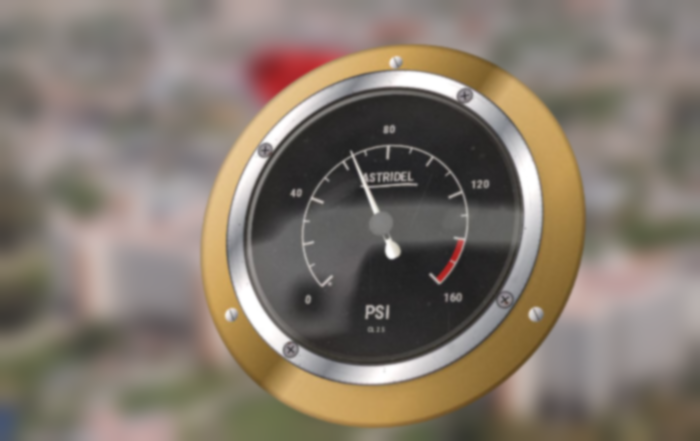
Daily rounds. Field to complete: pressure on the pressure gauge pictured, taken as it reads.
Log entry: 65 psi
